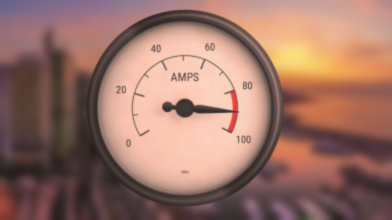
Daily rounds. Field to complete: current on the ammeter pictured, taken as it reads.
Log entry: 90 A
